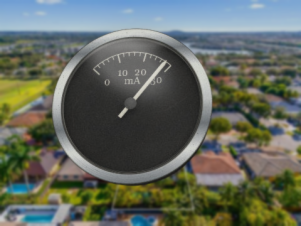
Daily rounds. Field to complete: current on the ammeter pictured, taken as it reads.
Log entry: 28 mA
